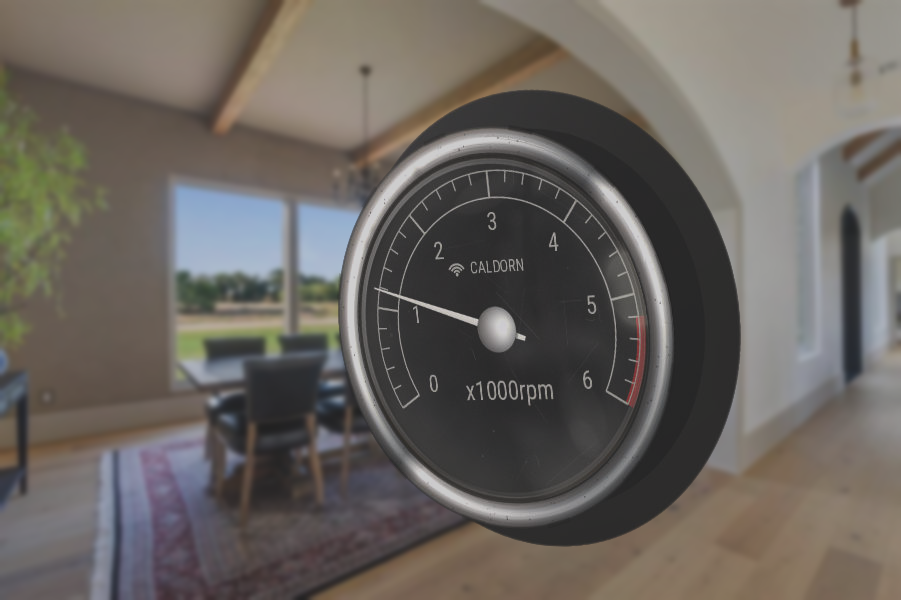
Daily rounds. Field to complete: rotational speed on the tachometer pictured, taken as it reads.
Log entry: 1200 rpm
